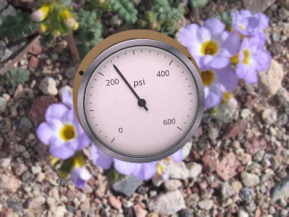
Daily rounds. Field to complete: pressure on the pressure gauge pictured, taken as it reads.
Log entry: 240 psi
